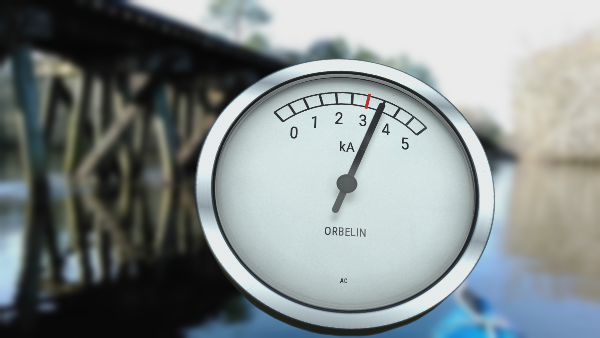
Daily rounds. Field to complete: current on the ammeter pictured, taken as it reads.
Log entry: 3.5 kA
